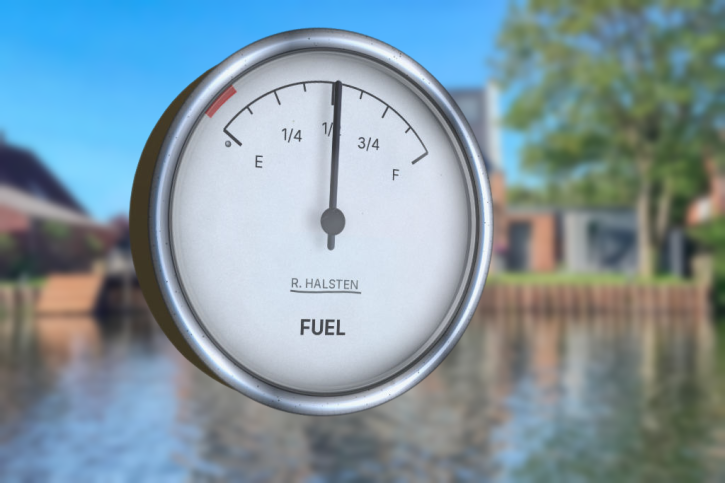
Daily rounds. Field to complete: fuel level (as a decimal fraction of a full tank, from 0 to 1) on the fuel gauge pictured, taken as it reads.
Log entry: 0.5
